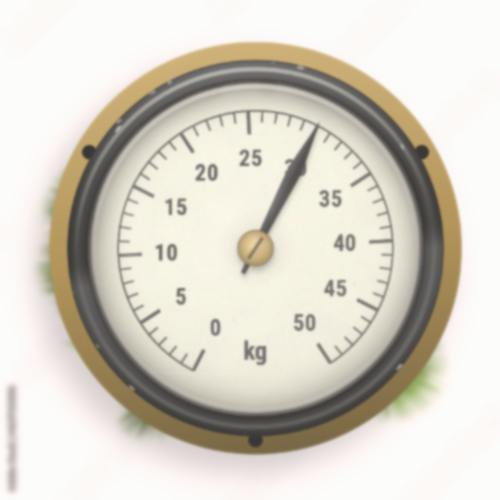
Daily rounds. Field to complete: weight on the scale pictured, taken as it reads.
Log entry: 30 kg
